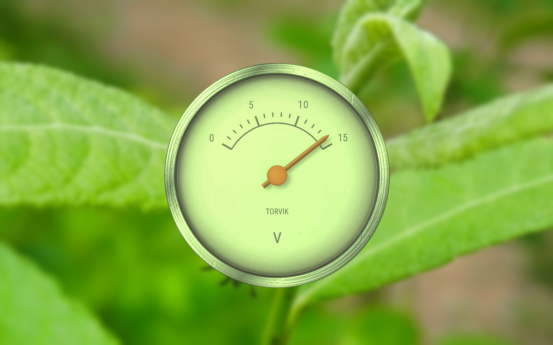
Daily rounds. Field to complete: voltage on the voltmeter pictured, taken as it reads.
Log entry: 14 V
